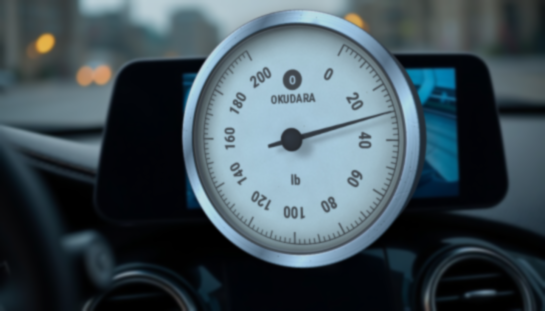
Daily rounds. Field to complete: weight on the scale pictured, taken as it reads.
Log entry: 30 lb
